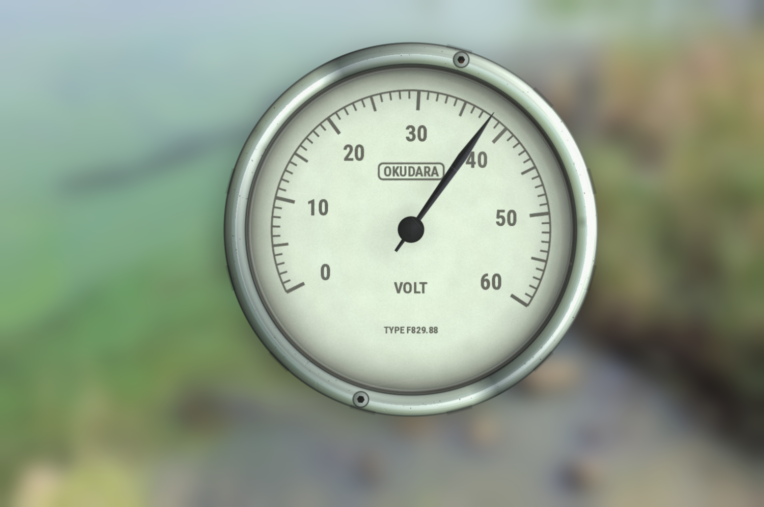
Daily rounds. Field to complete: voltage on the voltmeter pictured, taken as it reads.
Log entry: 38 V
